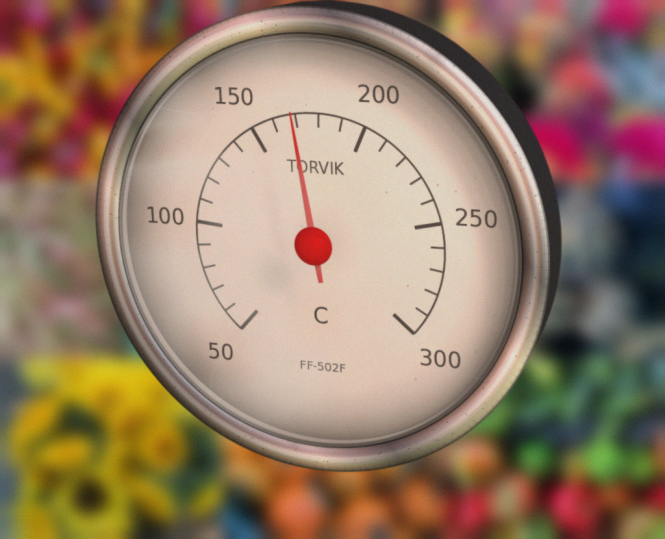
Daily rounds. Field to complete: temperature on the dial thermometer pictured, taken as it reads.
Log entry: 170 °C
